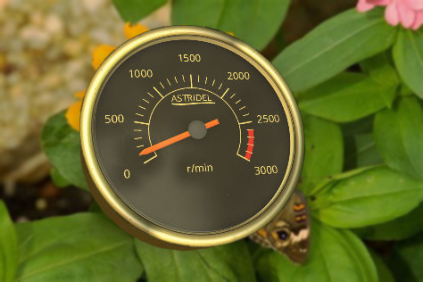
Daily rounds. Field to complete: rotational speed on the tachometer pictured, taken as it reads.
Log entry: 100 rpm
